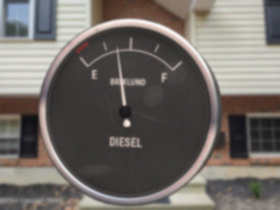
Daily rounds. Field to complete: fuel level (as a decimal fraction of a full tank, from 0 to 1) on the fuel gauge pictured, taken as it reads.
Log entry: 0.375
